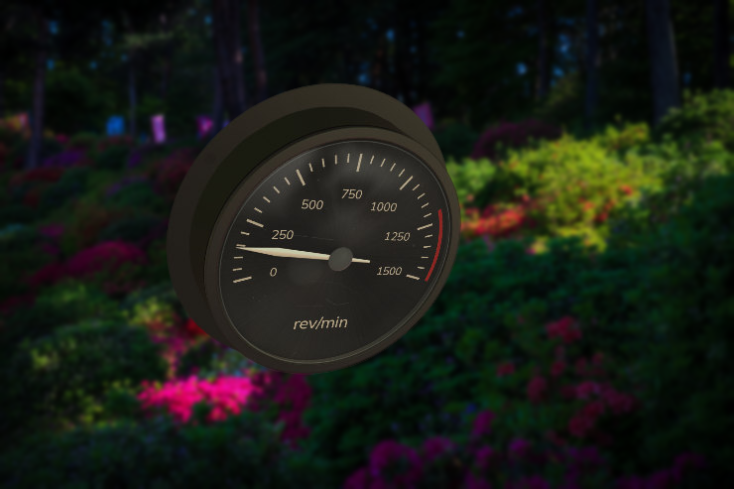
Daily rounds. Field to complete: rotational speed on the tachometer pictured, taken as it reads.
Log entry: 150 rpm
